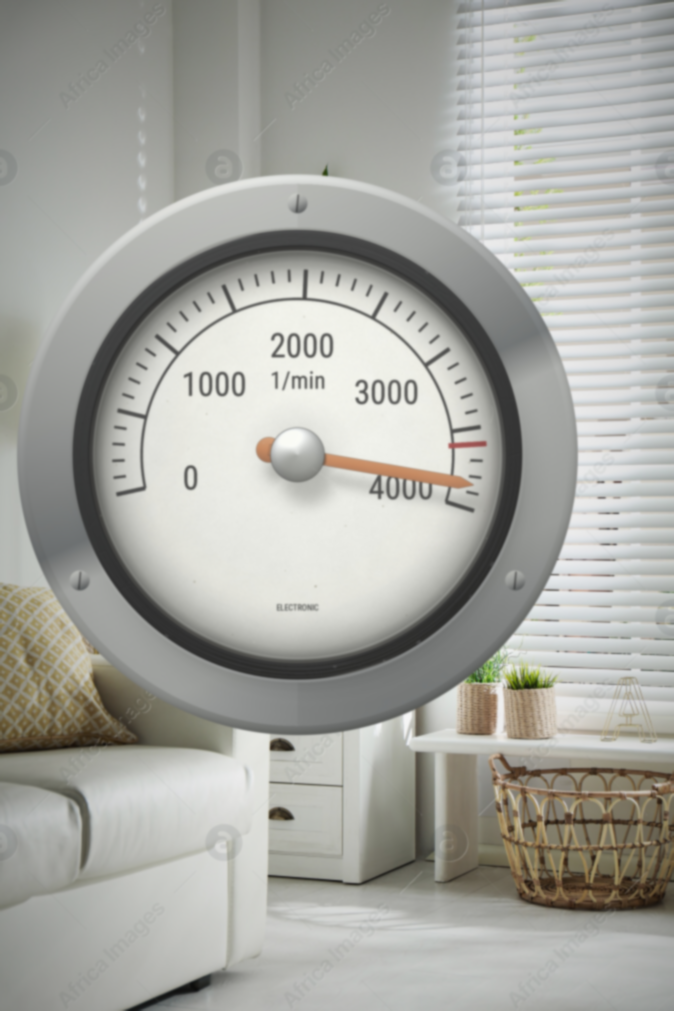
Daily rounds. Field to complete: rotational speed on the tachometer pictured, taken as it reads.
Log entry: 3850 rpm
